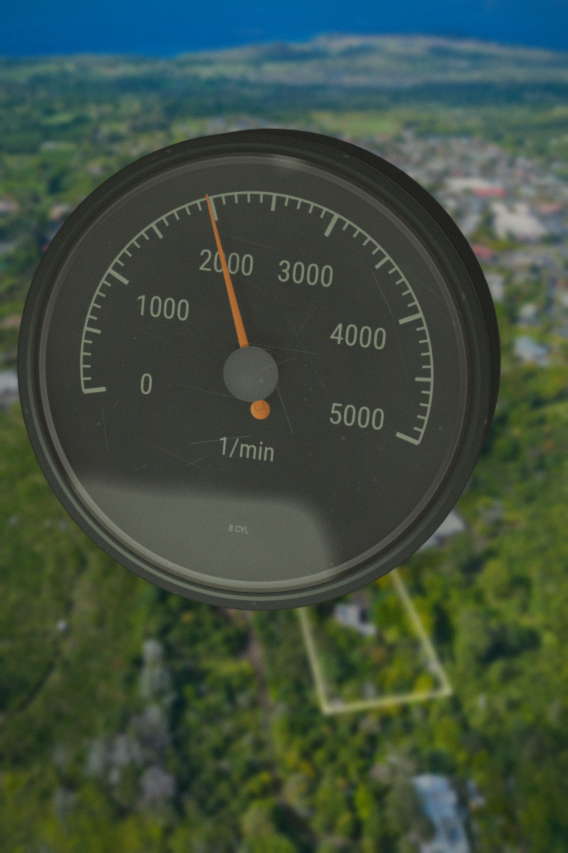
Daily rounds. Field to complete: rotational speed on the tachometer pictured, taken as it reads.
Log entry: 2000 rpm
